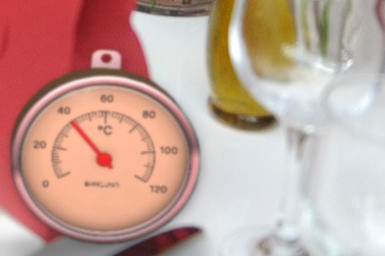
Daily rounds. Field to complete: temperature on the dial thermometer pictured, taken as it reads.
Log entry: 40 °C
